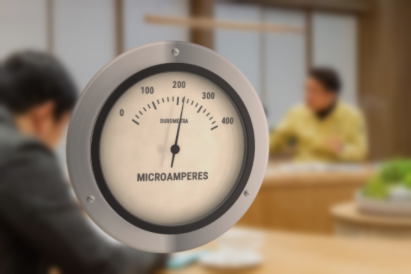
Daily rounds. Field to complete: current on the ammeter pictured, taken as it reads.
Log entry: 220 µA
